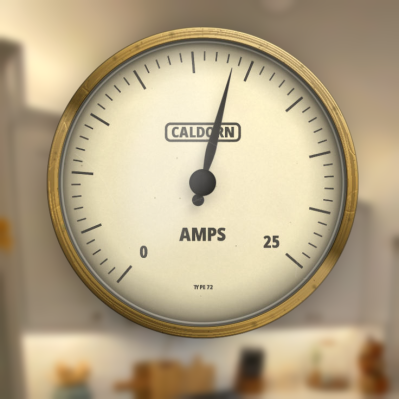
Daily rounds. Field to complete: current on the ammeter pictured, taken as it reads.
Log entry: 14.25 A
